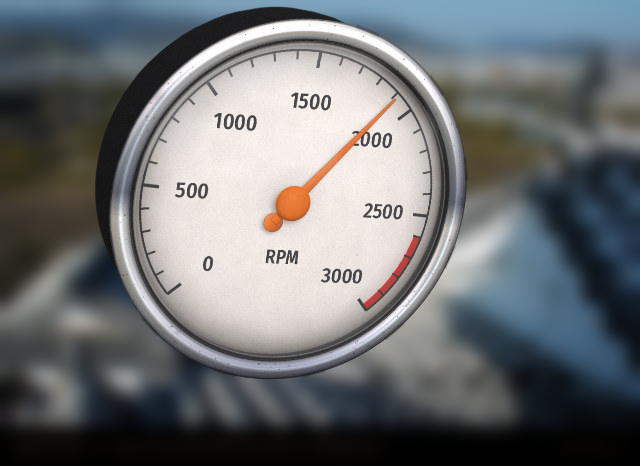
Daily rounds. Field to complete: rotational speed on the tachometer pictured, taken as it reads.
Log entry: 1900 rpm
